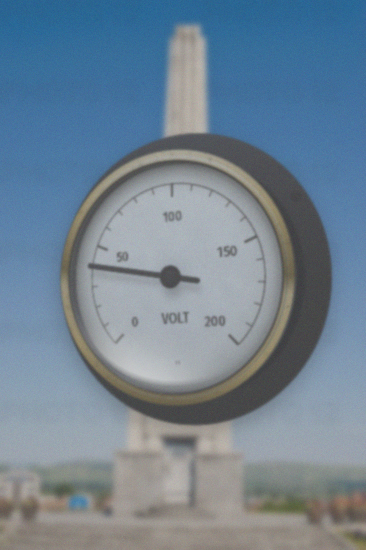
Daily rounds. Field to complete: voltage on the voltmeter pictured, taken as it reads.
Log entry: 40 V
